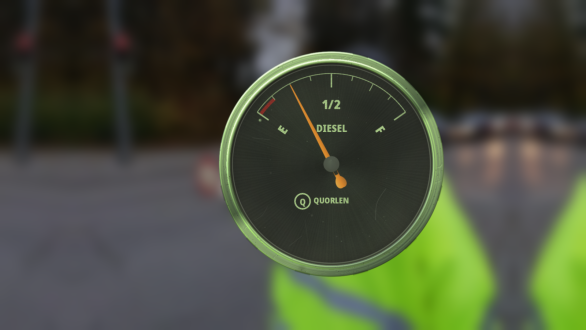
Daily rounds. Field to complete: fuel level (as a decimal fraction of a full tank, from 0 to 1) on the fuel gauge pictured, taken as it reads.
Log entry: 0.25
